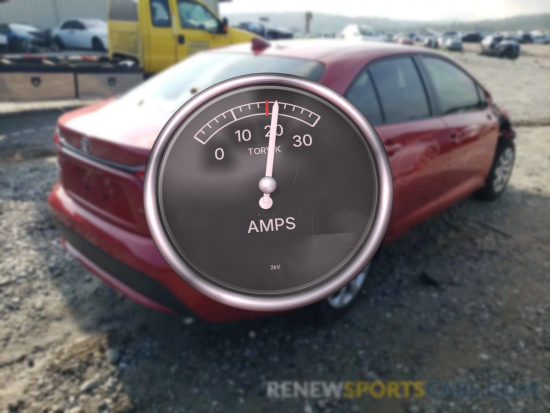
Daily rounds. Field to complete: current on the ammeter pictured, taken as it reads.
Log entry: 20 A
